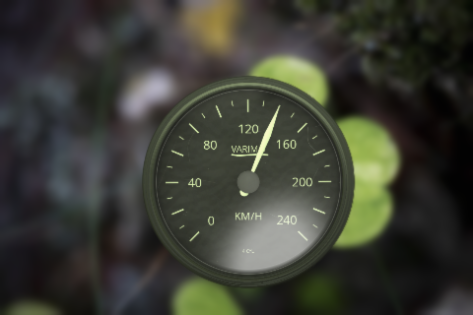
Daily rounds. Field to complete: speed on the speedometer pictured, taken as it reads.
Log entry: 140 km/h
